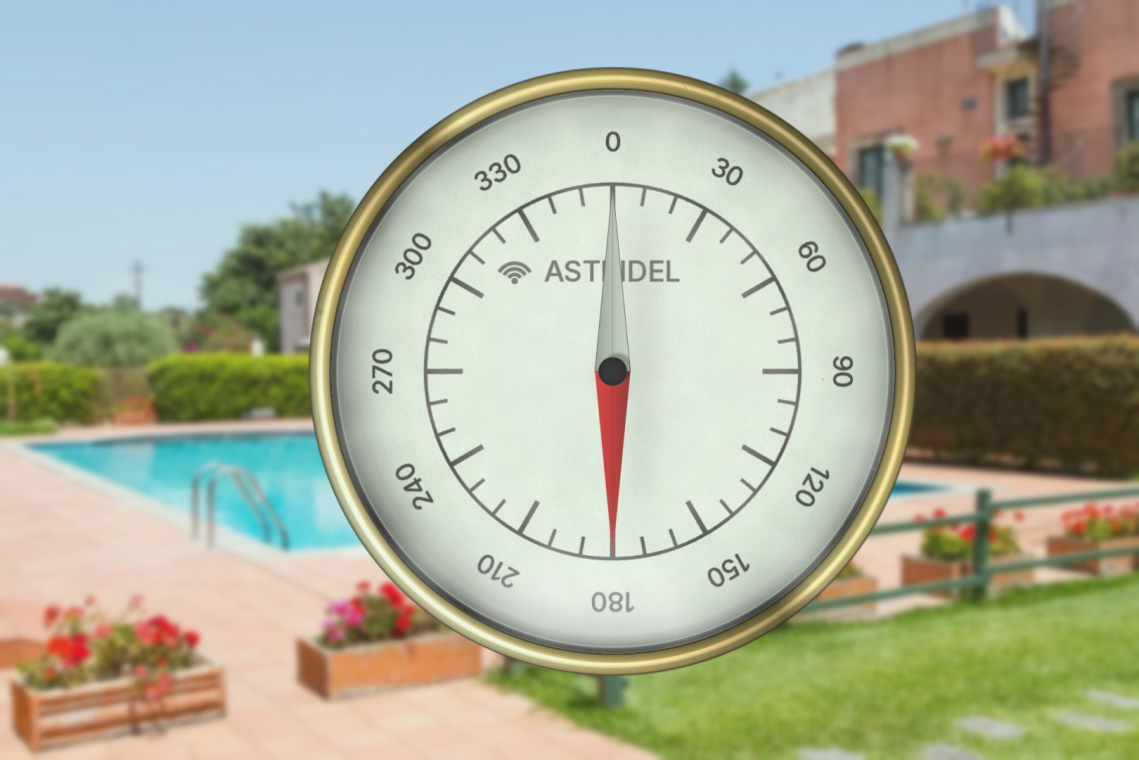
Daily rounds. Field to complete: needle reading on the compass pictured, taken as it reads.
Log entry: 180 °
